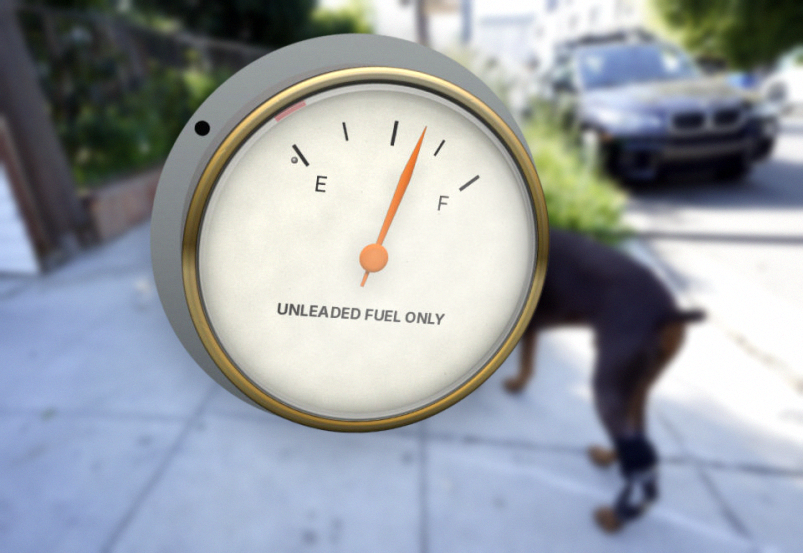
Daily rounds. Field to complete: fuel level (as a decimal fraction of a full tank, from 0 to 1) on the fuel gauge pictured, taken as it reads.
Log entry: 0.625
